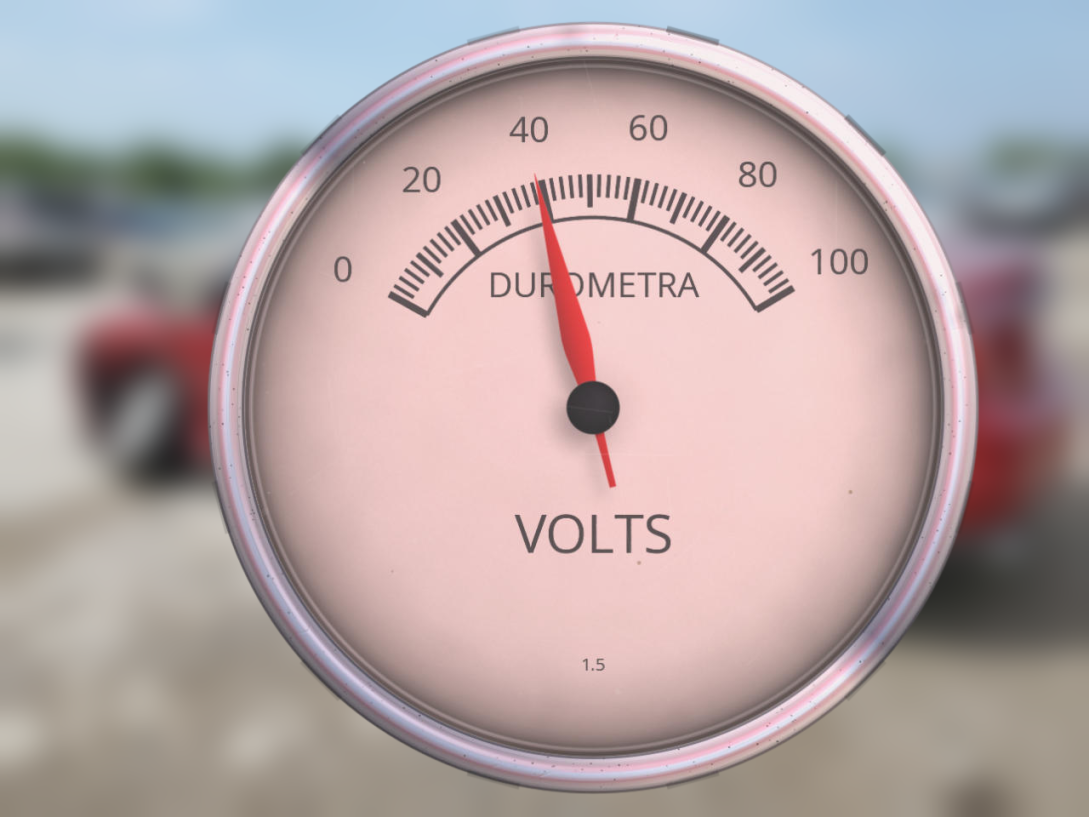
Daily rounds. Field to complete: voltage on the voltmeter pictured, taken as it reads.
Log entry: 39 V
